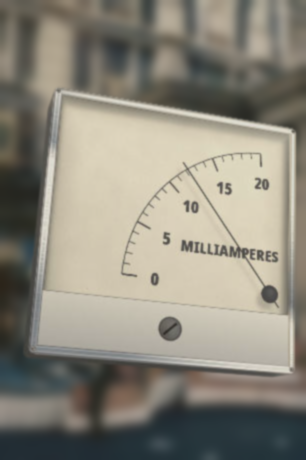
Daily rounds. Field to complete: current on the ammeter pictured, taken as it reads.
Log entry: 12 mA
